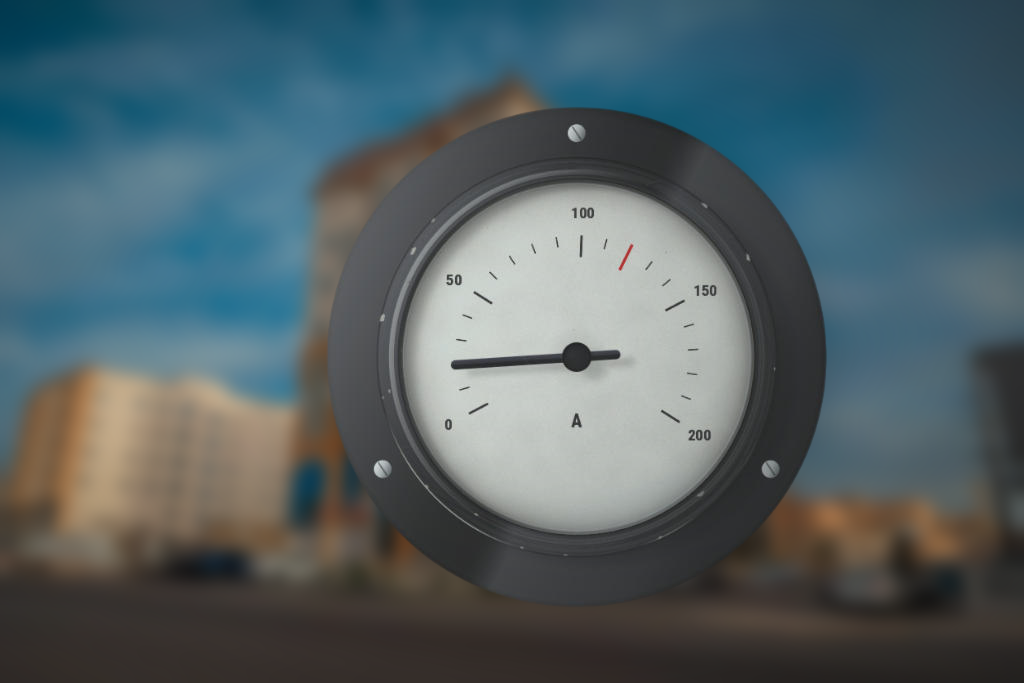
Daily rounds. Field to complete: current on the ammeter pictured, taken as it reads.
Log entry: 20 A
